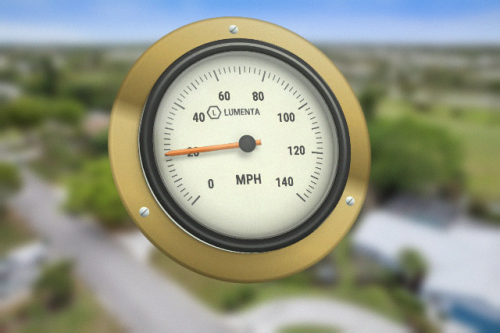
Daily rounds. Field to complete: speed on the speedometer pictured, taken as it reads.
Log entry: 20 mph
